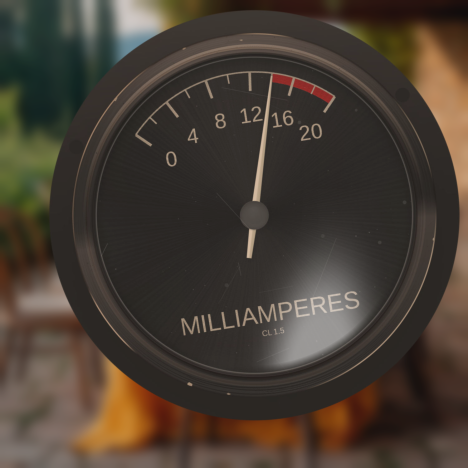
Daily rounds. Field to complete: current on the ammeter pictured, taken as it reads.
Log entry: 14 mA
